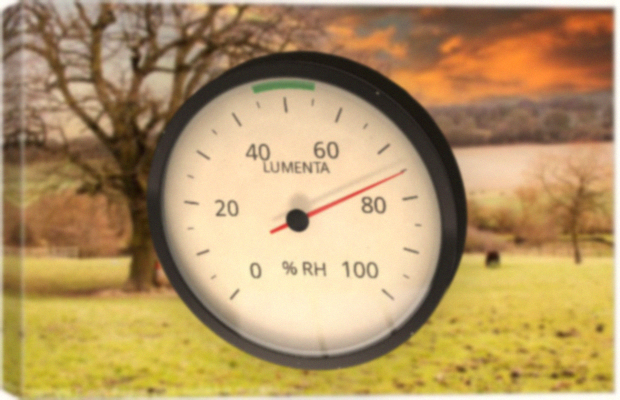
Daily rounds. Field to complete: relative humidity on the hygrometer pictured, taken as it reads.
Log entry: 75 %
